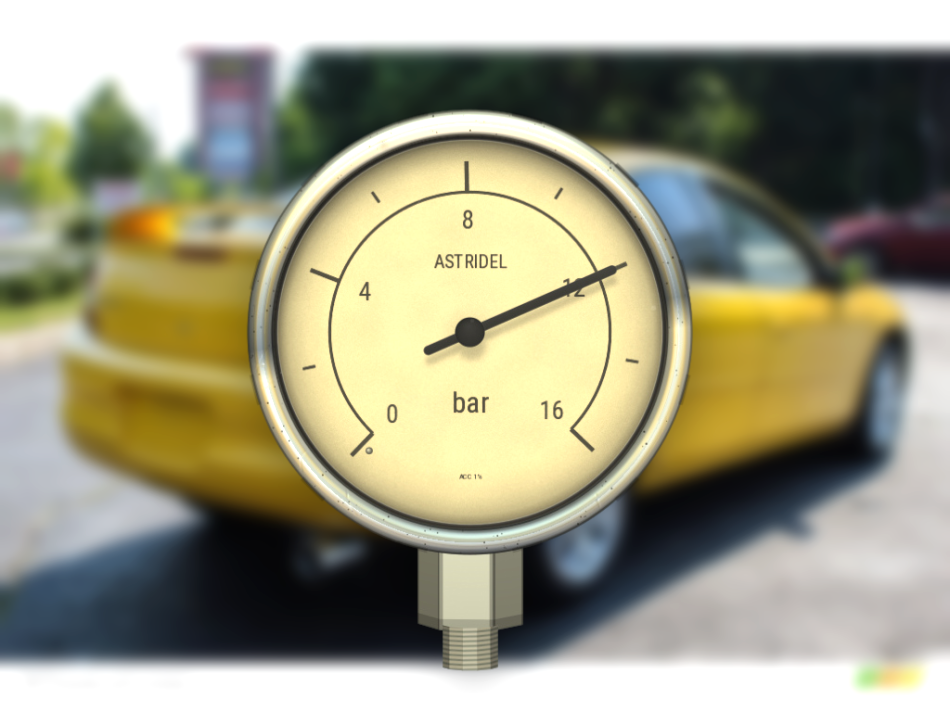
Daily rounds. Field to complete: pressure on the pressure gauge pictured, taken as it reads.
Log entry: 12 bar
